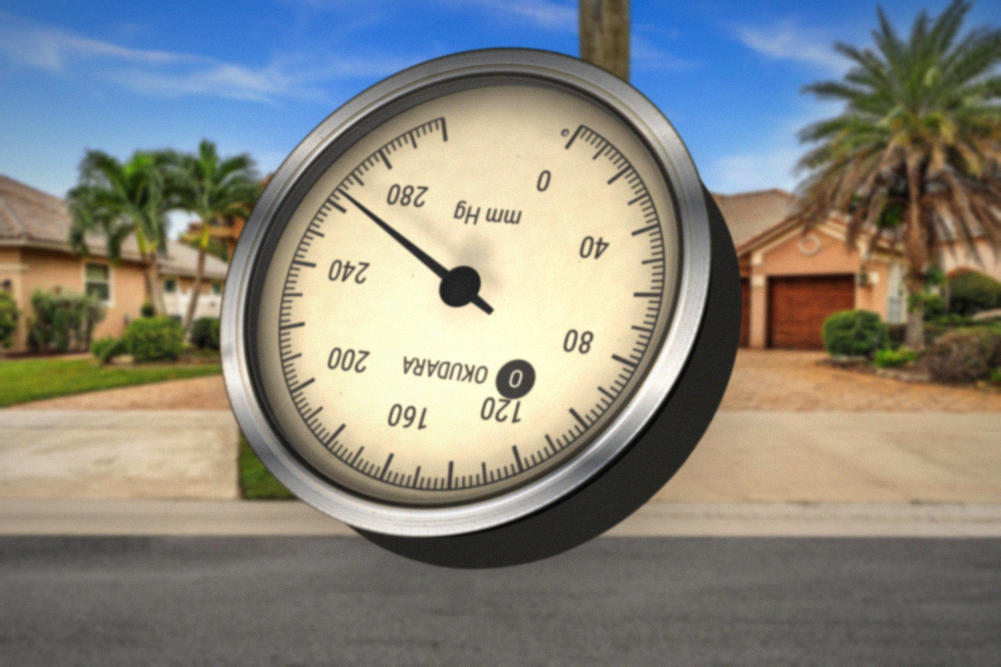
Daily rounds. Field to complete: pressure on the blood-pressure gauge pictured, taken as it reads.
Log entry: 264 mmHg
